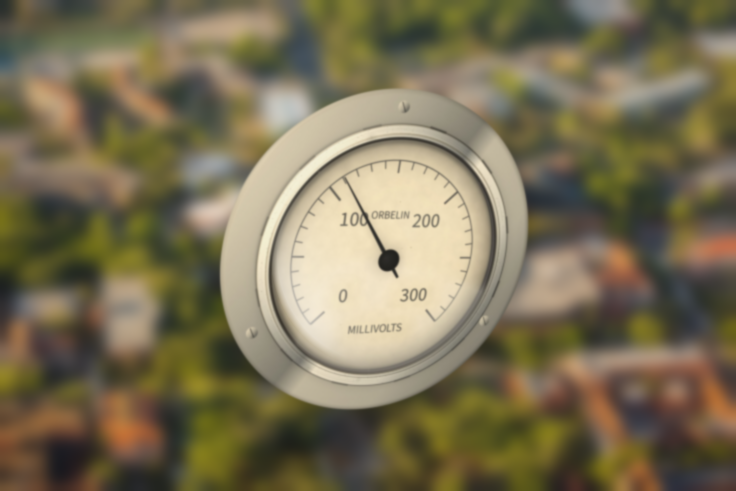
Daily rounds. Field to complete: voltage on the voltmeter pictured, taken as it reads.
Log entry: 110 mV
